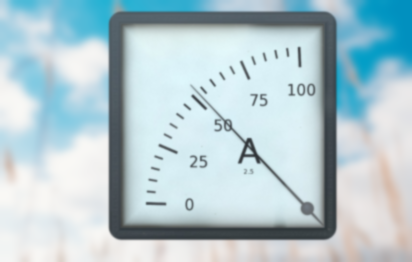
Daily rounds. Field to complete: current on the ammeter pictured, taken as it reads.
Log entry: 52.5 A
